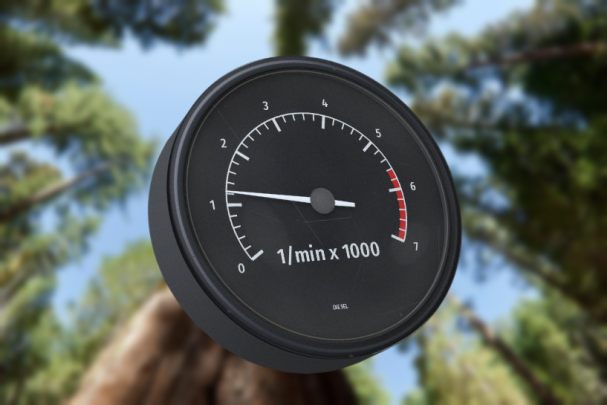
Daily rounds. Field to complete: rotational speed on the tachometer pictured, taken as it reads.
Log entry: 1200 rpm
